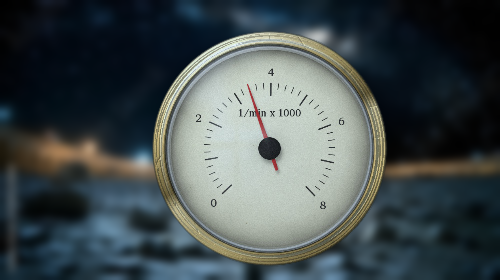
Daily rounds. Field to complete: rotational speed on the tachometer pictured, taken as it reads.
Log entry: 3400 rpm
